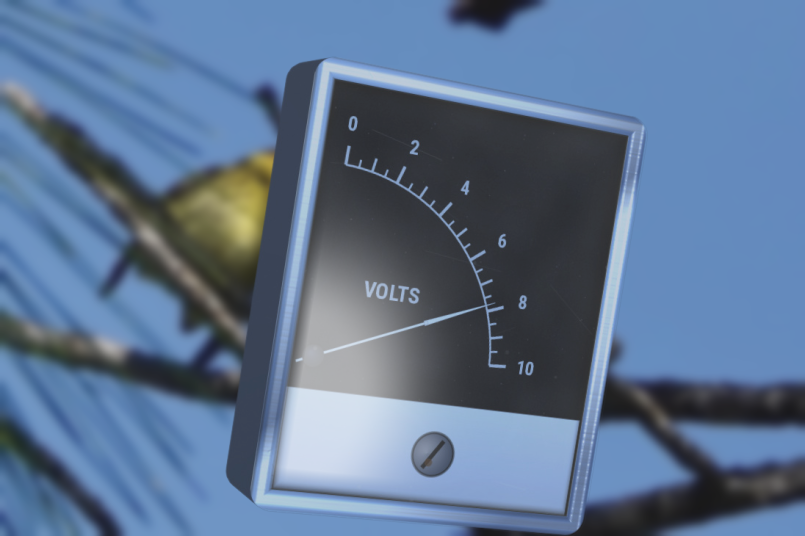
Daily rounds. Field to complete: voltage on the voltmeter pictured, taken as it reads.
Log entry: 7.75 V
